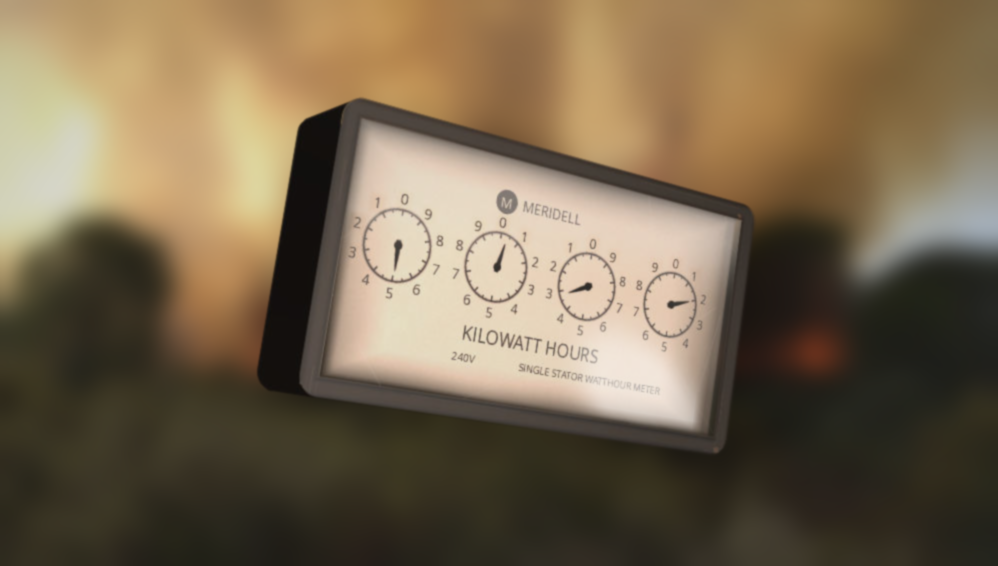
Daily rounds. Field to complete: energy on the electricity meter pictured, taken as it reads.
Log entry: 5032 kWh
